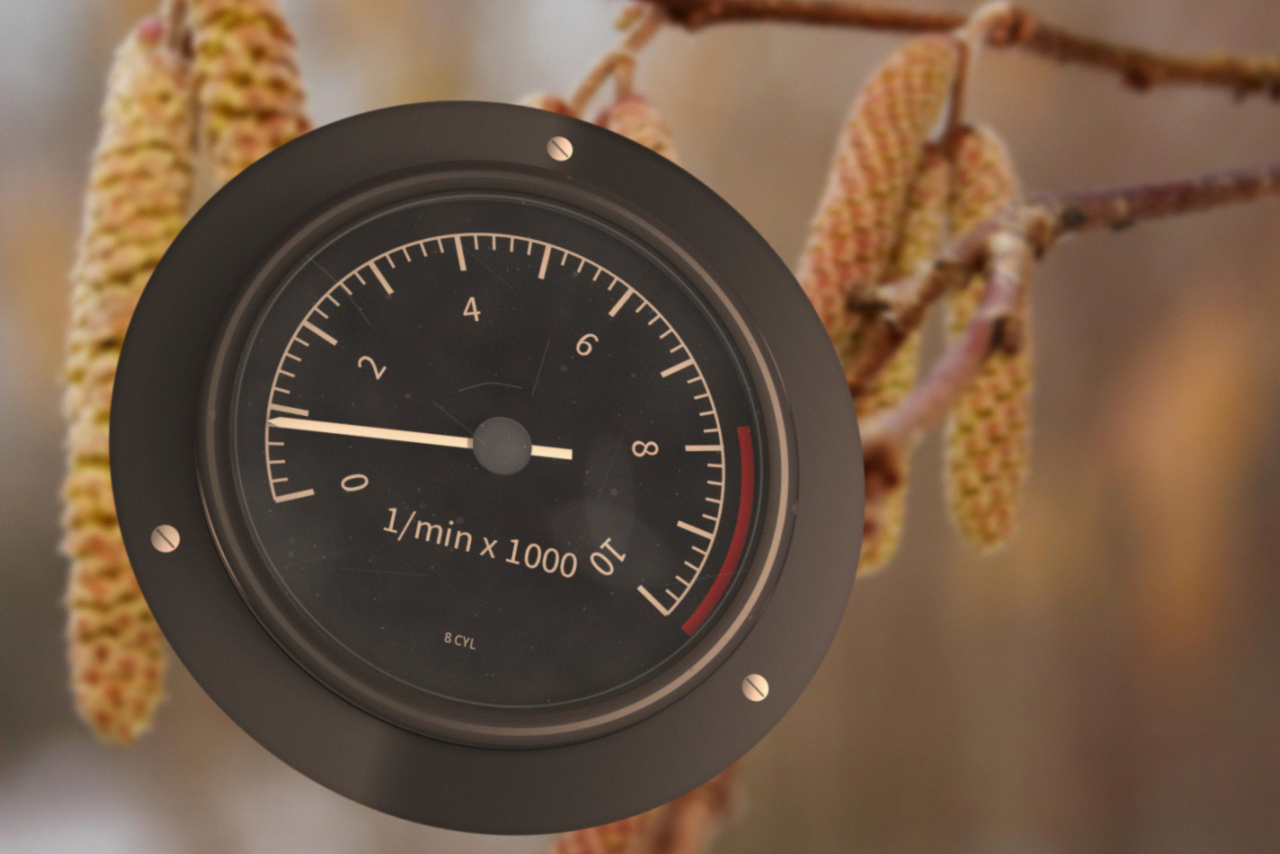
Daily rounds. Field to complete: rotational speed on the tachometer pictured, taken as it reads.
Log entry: 800 rpm
